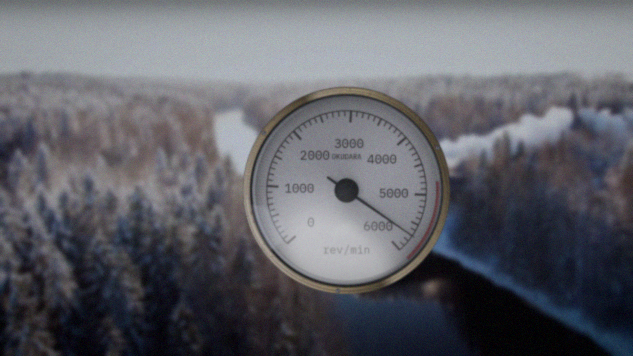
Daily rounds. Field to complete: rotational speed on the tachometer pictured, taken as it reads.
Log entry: 5700 rpm
